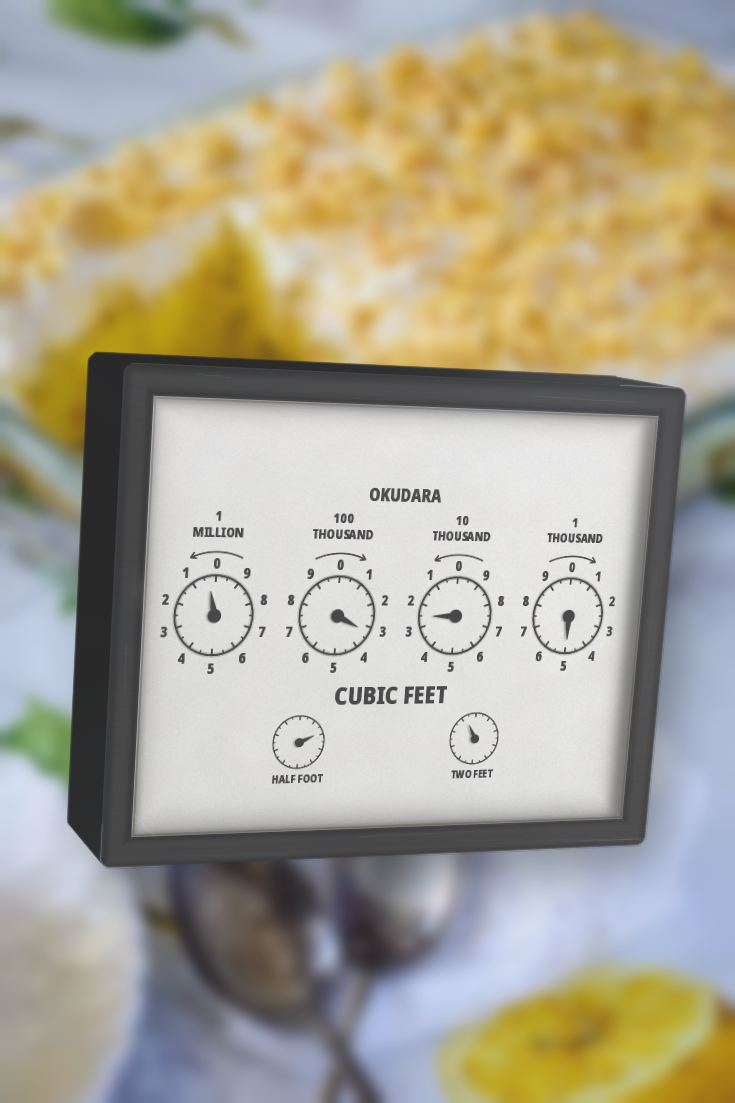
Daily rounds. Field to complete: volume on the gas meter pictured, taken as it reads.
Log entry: 32500 ft³
